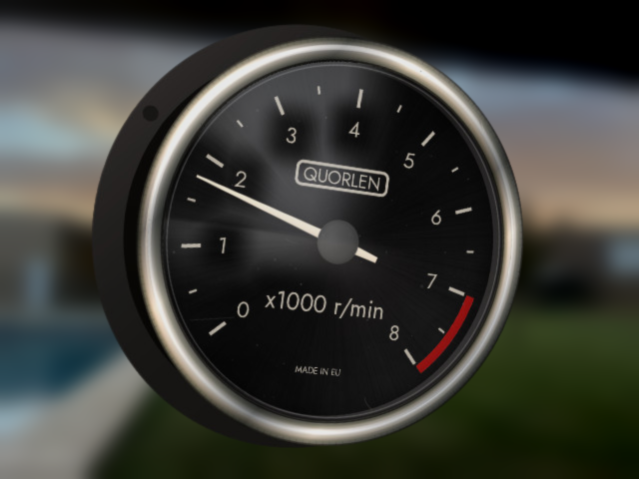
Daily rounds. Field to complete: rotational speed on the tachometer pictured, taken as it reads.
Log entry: 1750 rpm
